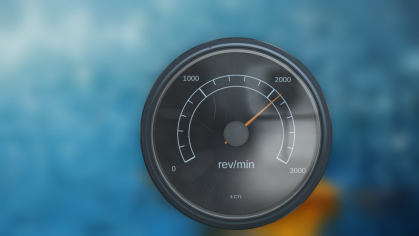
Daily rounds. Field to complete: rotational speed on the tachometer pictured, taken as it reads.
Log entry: 2100 rpm
